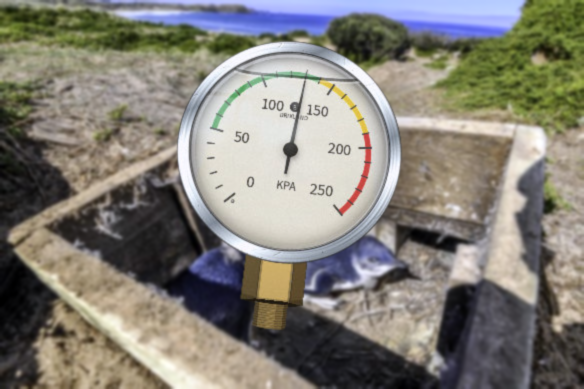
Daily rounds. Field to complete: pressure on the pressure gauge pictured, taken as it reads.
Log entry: 130 kPa
